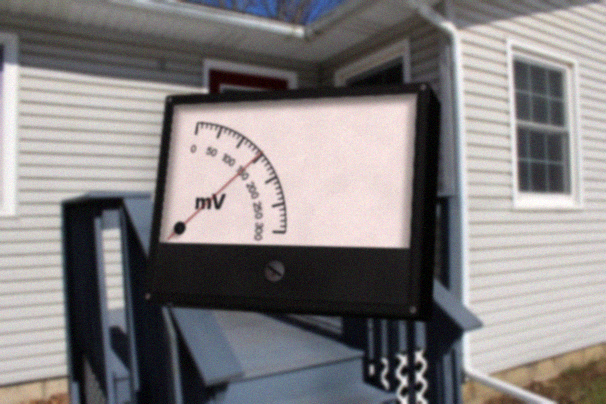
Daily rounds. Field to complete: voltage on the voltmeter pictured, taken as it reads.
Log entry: 150 mV
